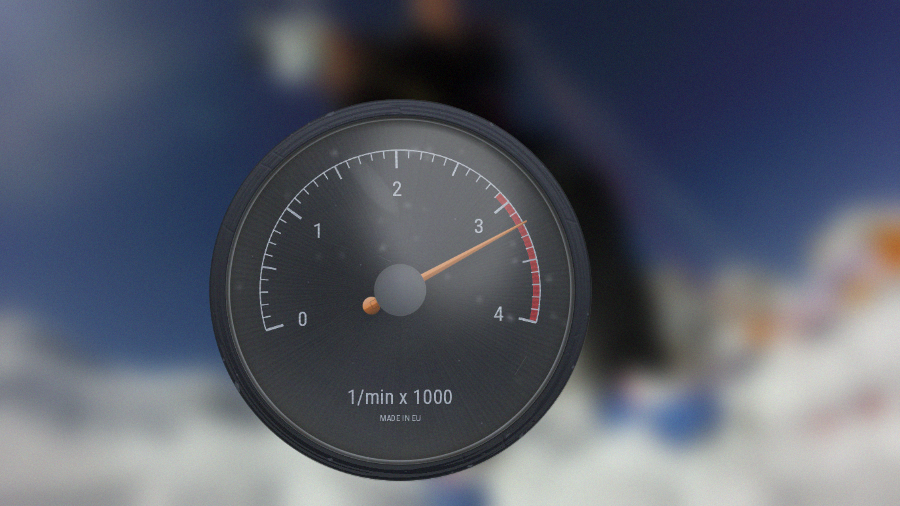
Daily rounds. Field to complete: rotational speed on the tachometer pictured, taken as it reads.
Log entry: 3200 rpm
